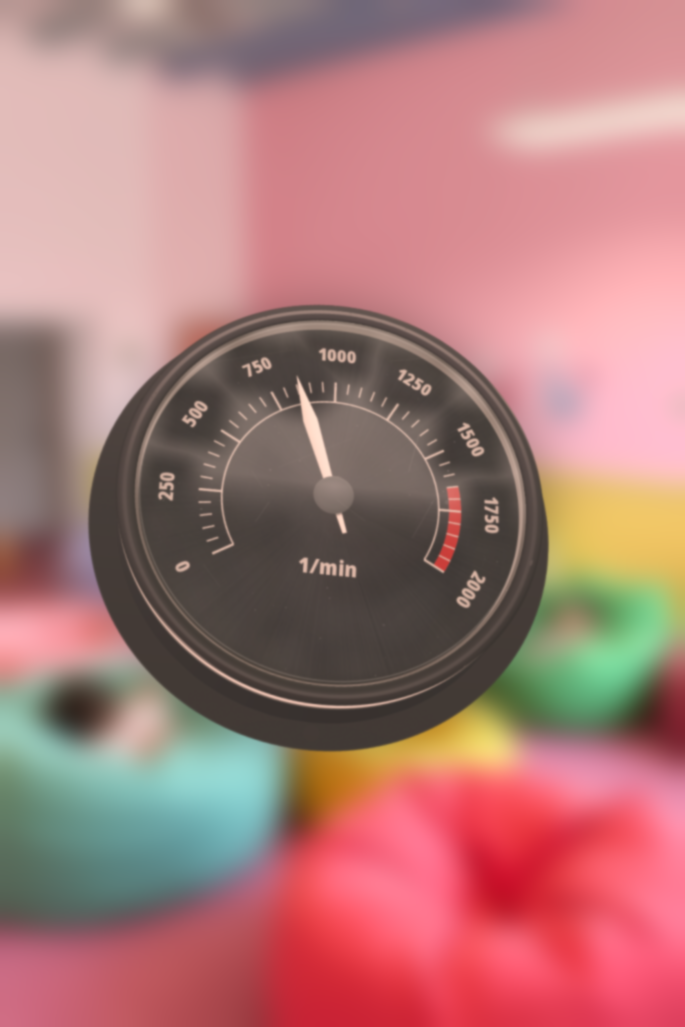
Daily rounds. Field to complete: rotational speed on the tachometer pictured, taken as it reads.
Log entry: 850 rpm
